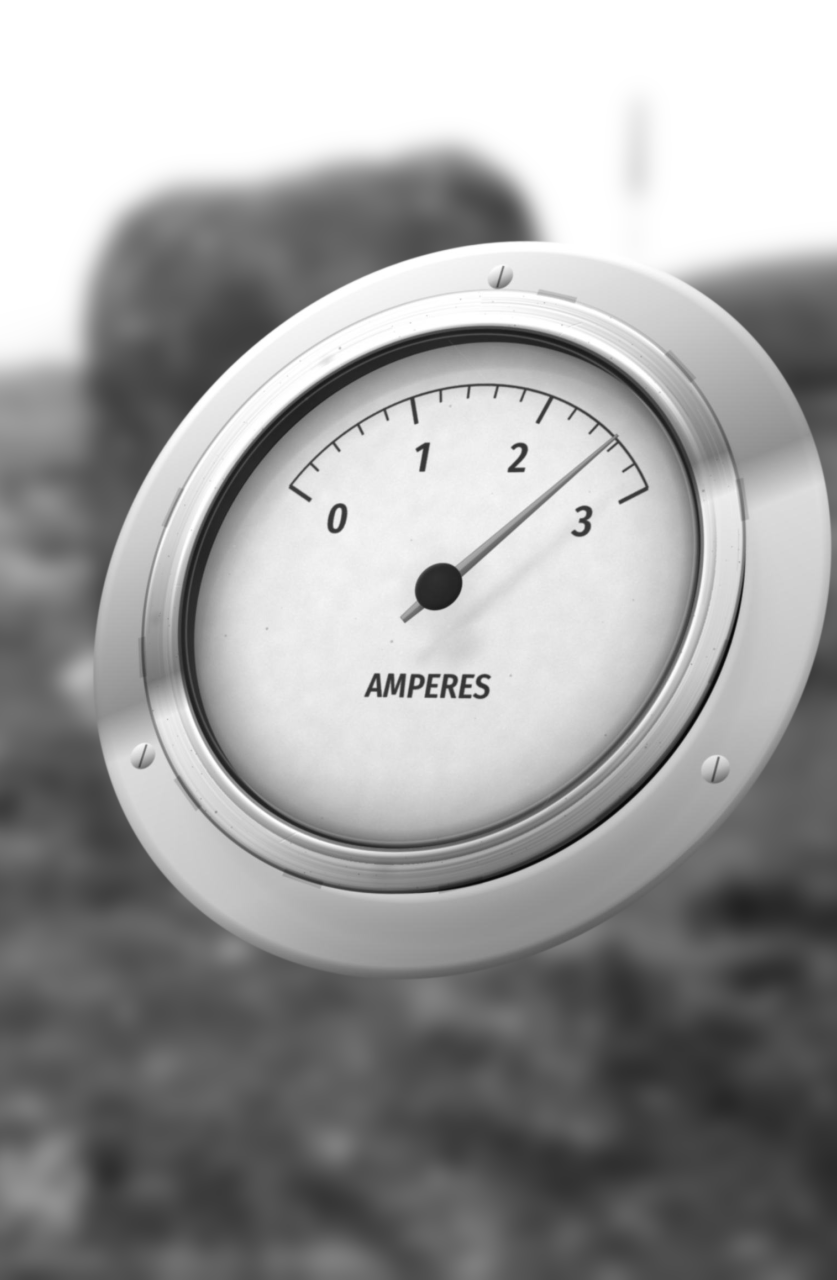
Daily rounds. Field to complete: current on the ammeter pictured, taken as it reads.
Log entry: 2.6 A
